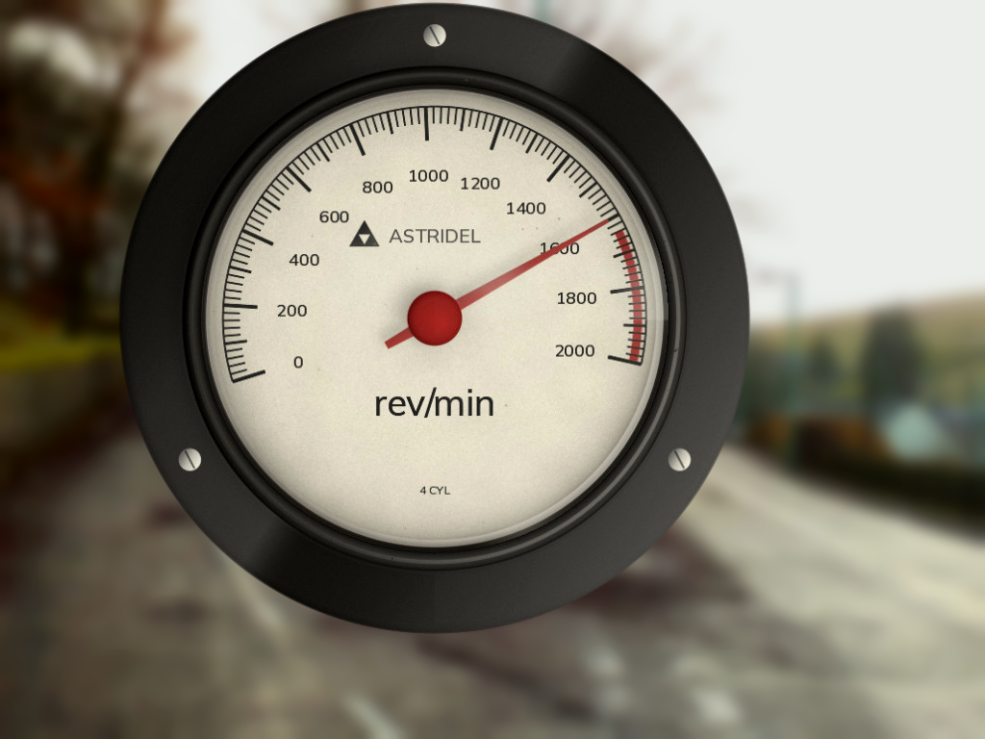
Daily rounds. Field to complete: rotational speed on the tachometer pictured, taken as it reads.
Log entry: 1600 rpm
